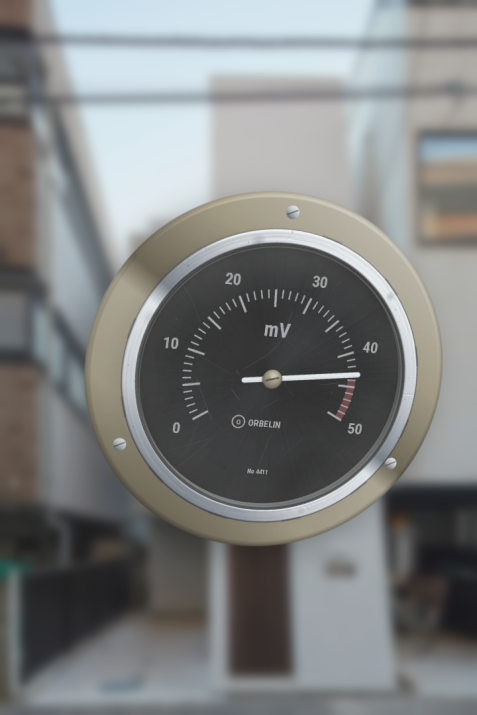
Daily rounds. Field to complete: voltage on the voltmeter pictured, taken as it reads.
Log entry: 43 mV
